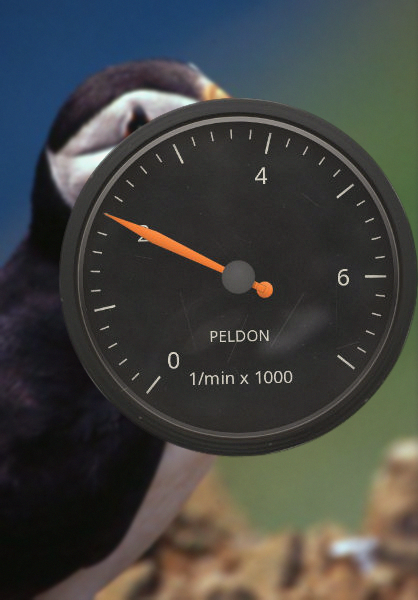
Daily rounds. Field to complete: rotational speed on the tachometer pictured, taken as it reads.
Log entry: 2000 rpm
